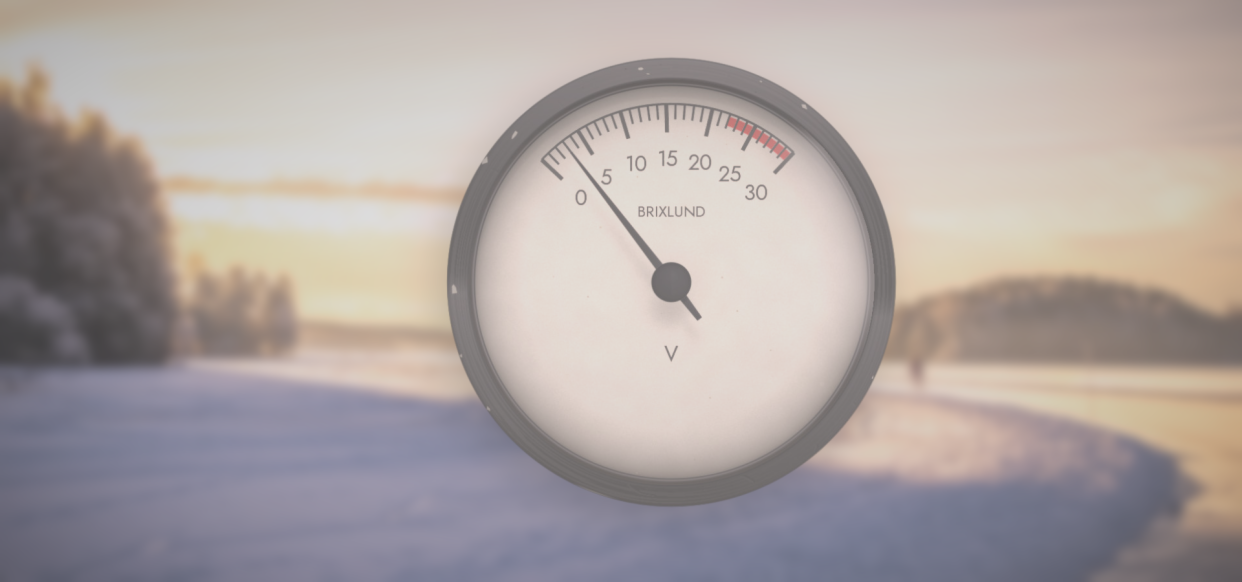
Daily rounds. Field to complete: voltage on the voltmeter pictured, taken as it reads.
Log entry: 3 V
